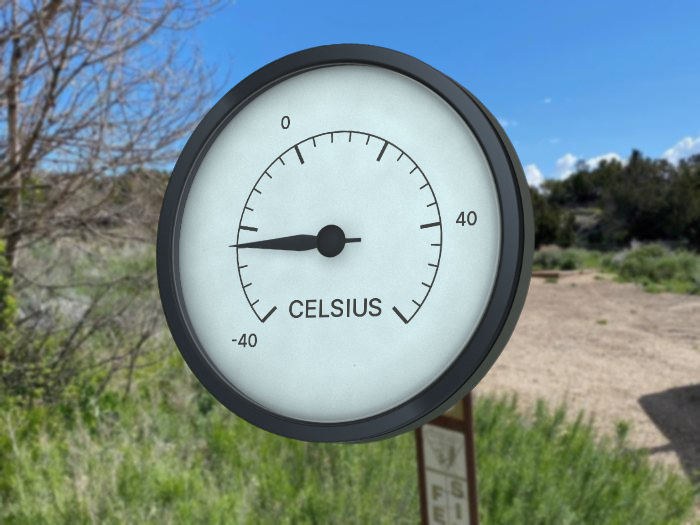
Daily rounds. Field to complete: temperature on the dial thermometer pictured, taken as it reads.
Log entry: -24 °C
